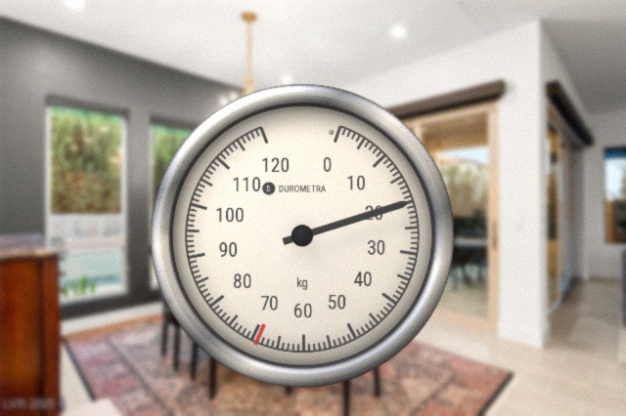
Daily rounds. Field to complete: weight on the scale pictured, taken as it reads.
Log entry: 20 kg
